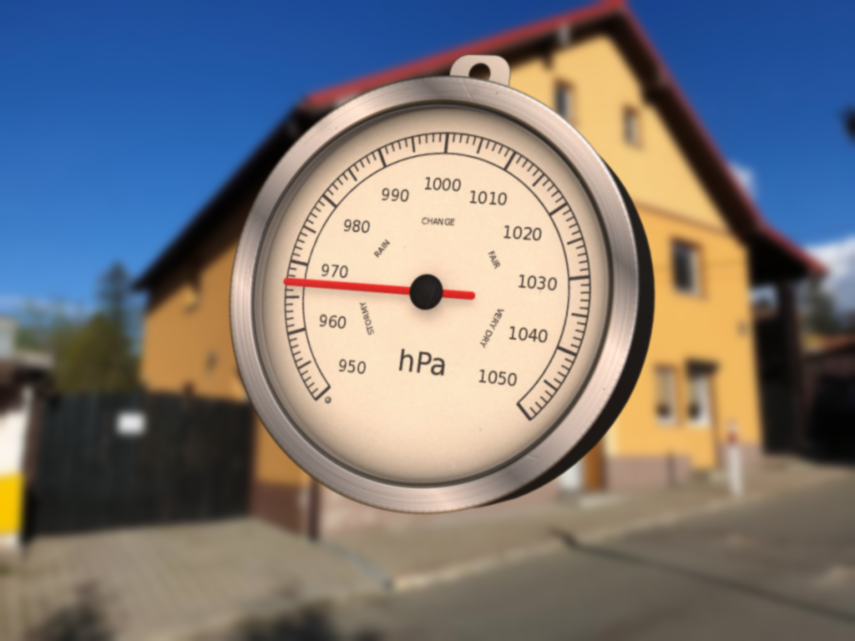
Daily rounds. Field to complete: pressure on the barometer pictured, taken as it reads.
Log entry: 967 hPa
